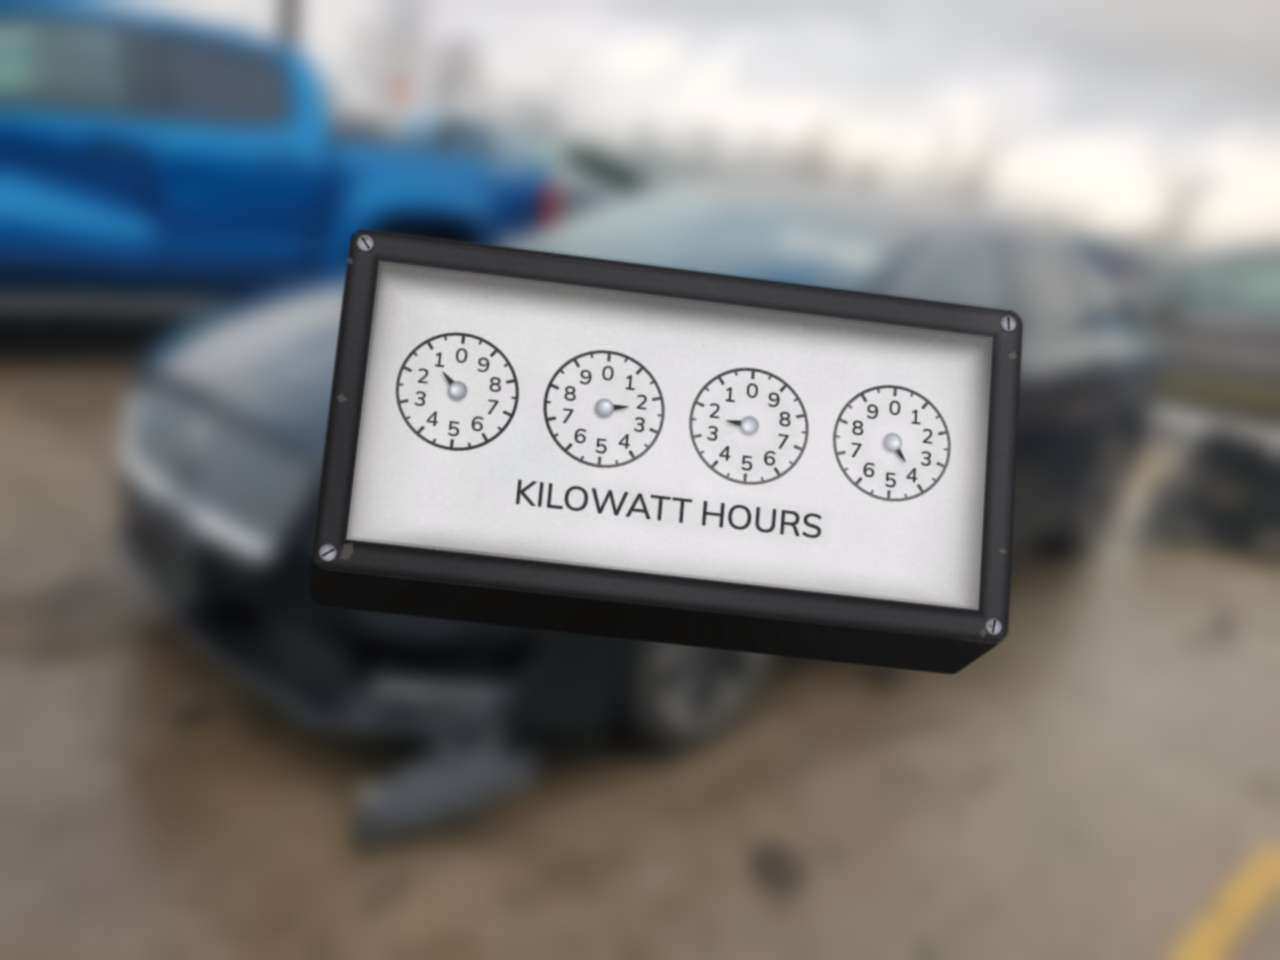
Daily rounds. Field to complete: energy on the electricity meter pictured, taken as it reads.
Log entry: 1224 kWh
